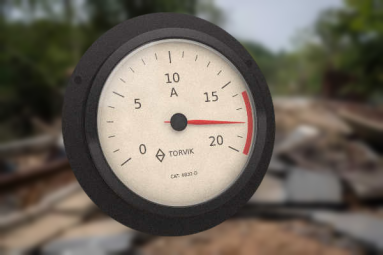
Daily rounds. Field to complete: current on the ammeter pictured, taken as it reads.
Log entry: 18 A
